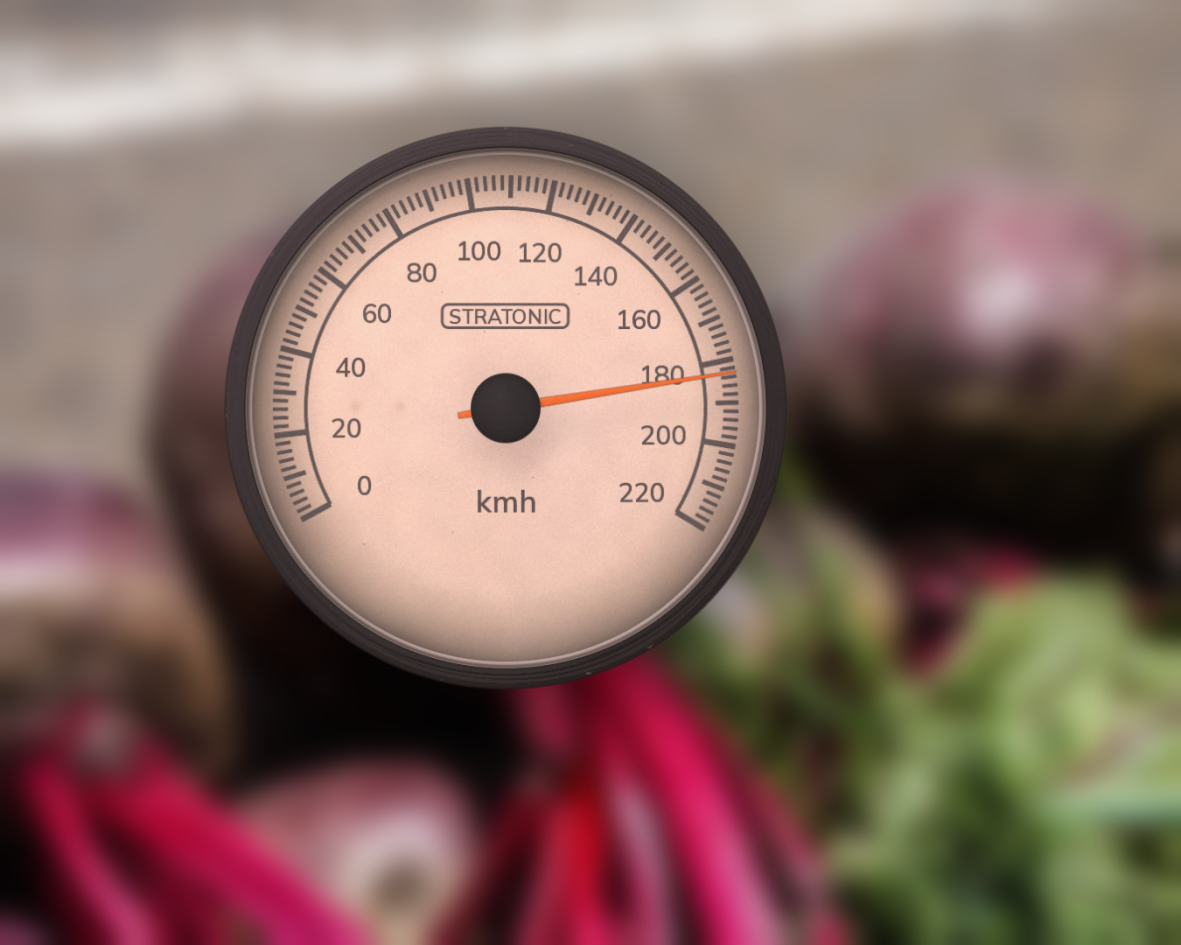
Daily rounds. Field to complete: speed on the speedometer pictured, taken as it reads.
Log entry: 183 km/h
